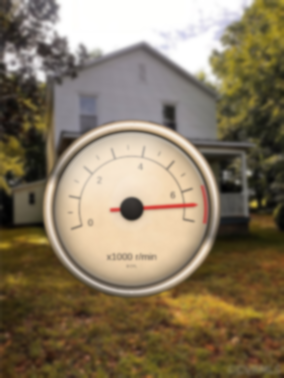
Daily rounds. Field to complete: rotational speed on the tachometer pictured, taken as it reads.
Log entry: 6500 rpm
